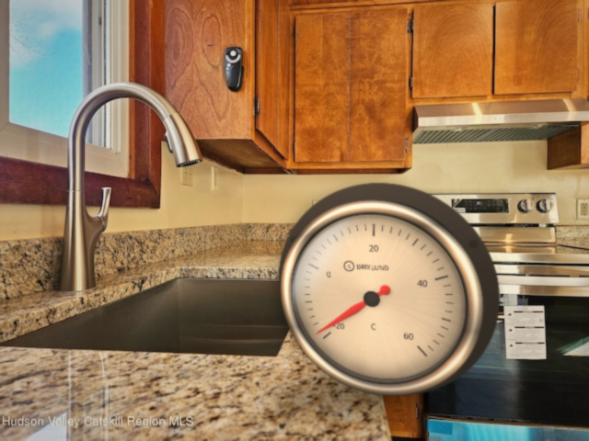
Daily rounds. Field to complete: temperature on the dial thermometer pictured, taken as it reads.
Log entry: -18 °C
